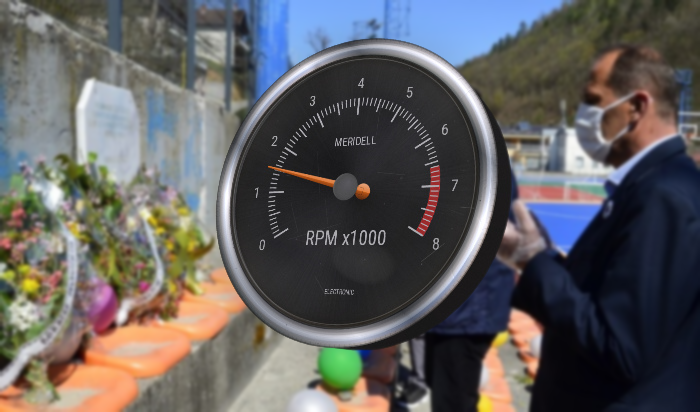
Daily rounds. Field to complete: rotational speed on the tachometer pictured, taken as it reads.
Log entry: 1500 rpm
